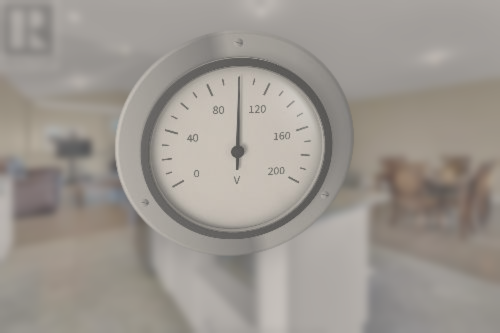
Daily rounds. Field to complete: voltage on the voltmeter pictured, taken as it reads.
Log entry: 100 V
